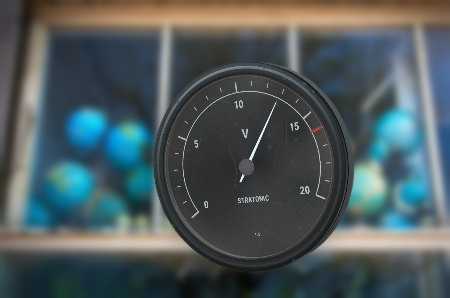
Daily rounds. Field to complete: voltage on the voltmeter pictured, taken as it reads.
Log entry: 13 V
